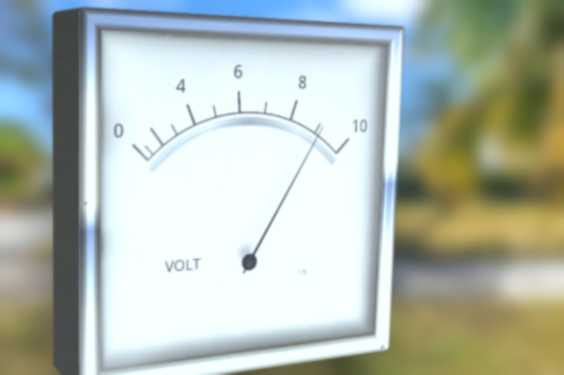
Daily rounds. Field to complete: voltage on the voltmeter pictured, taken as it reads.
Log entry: 9 V
